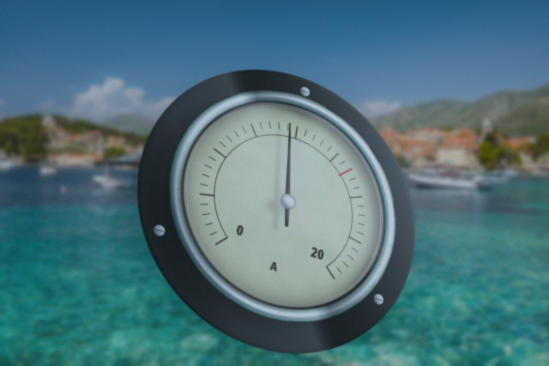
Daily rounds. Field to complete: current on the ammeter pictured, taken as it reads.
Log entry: 9.5 A
